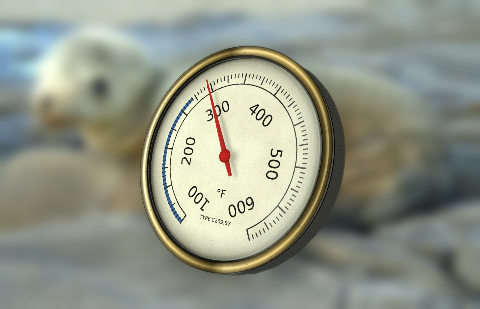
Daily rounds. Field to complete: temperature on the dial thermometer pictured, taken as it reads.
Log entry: 300 °F
